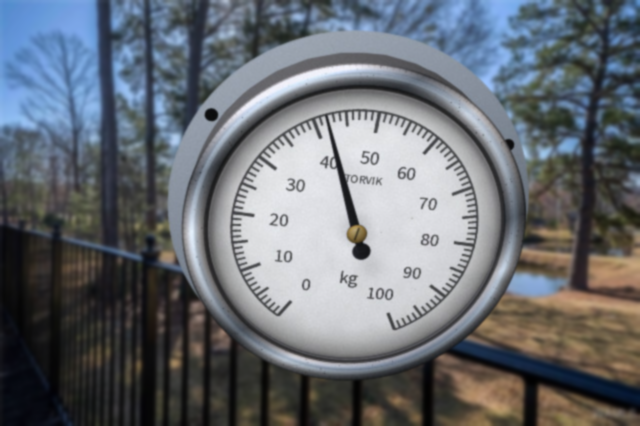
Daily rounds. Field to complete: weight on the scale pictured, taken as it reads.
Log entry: 42 kg
